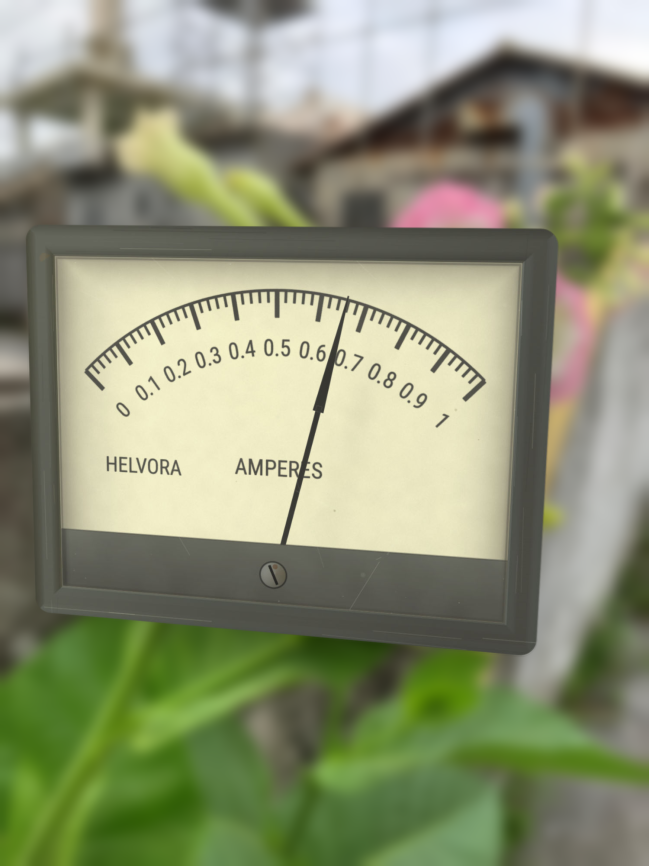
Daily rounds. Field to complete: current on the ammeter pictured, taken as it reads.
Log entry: 0.66 A
